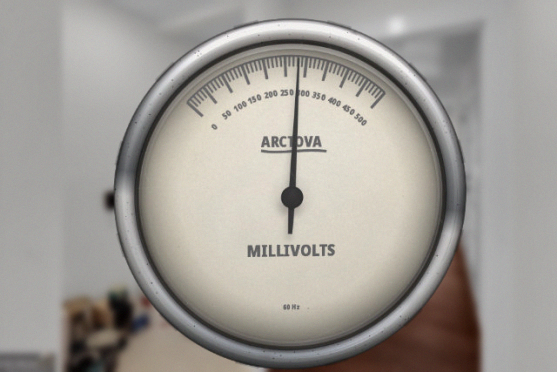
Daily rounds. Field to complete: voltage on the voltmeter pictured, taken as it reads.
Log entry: 280 mV
